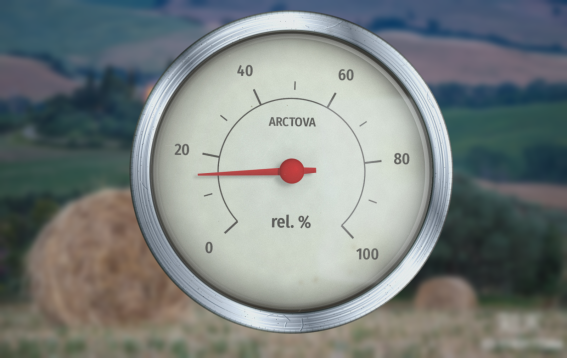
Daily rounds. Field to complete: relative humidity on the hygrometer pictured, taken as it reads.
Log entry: 15 %
